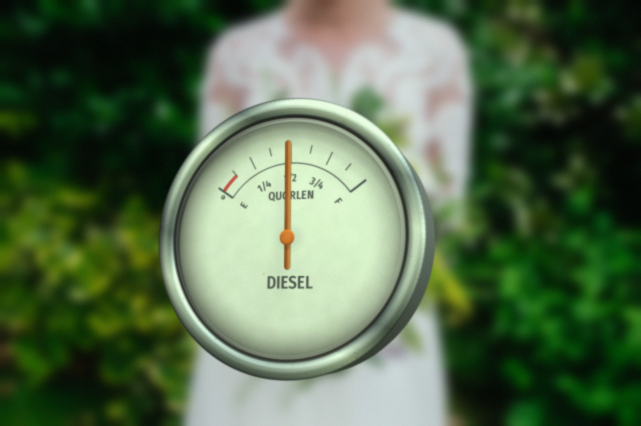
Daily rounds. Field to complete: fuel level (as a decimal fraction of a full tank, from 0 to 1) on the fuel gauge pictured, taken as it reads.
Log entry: 0.5
